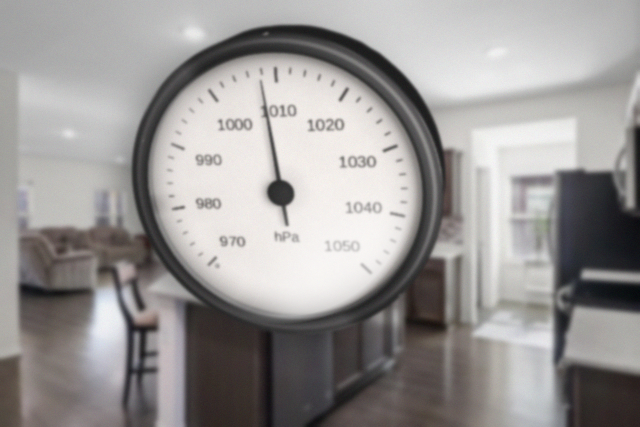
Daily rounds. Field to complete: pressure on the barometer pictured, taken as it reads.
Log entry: 1008 hPa
